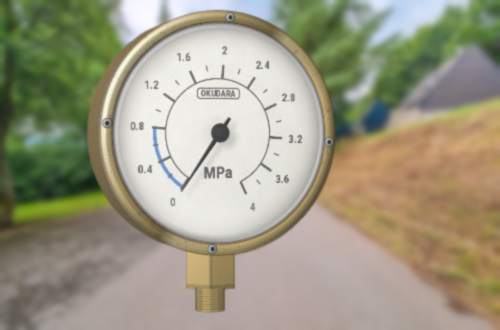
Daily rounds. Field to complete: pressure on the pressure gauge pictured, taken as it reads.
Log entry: 0 MPa
